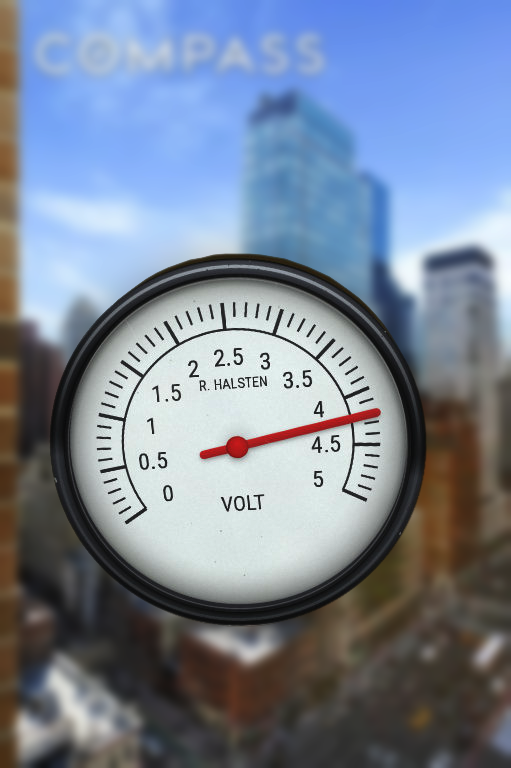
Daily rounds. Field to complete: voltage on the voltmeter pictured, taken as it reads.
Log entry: 4.2 V
